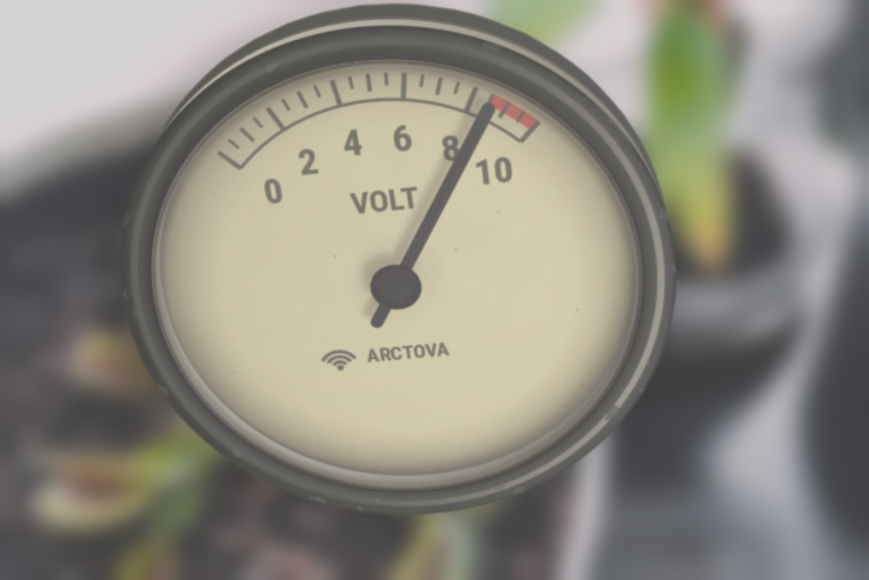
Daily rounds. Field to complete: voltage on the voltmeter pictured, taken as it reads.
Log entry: 8.5 V
